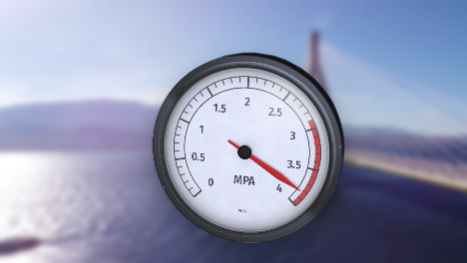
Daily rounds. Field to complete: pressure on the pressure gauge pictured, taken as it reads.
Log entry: 3.8 MPa
